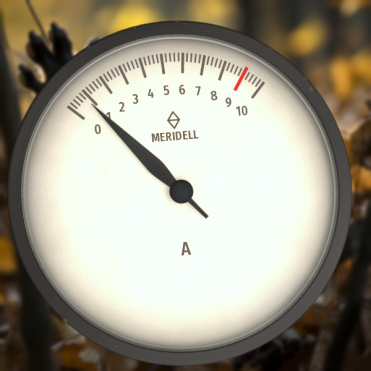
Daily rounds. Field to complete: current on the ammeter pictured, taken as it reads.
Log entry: 0.8 A
